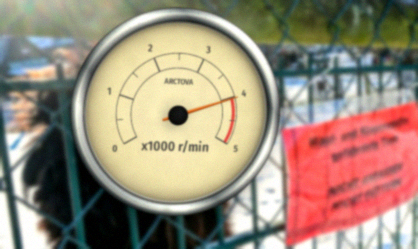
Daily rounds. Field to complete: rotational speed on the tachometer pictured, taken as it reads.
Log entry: 4000 rpm
